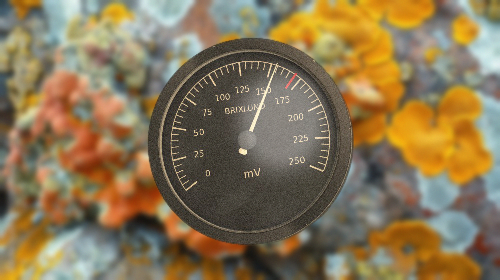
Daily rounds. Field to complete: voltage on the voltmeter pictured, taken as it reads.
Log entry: 155 mV
